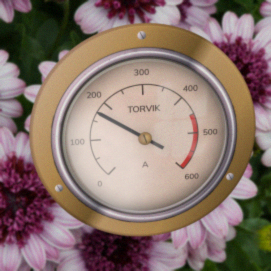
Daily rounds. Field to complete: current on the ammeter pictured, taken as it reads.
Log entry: 175 A
